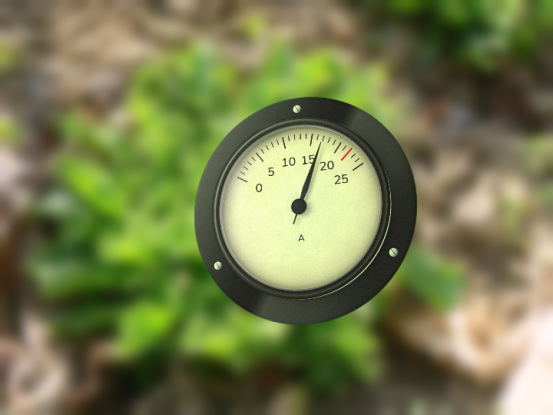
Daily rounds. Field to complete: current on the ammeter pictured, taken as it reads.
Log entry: 17 A
